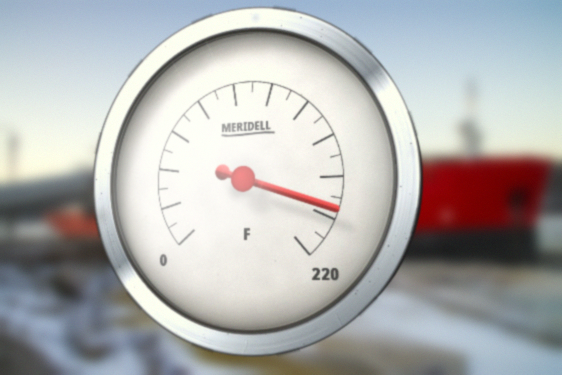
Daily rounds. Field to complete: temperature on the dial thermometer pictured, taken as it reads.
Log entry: 195 °F
